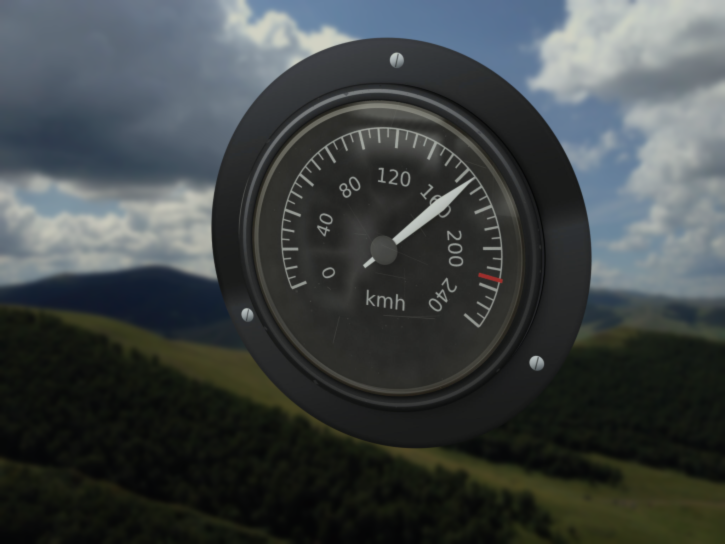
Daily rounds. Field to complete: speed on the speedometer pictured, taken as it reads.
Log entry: 165 km/h
